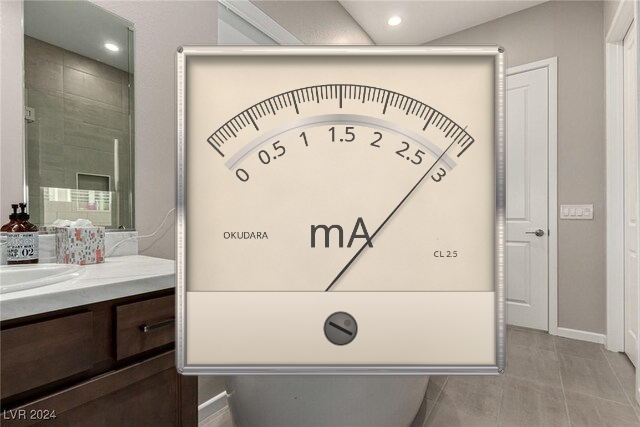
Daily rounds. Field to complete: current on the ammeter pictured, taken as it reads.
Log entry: 2.85 mA
